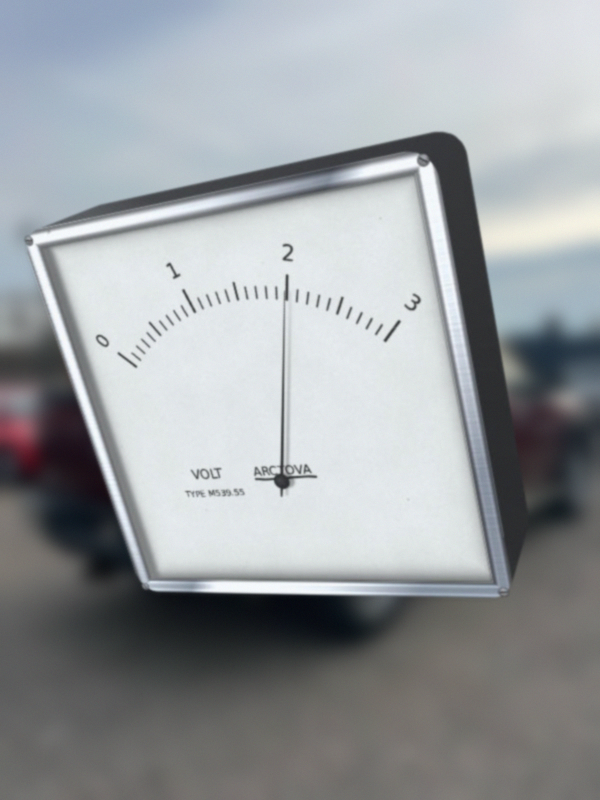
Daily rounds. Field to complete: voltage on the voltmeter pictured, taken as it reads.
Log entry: 2 V
